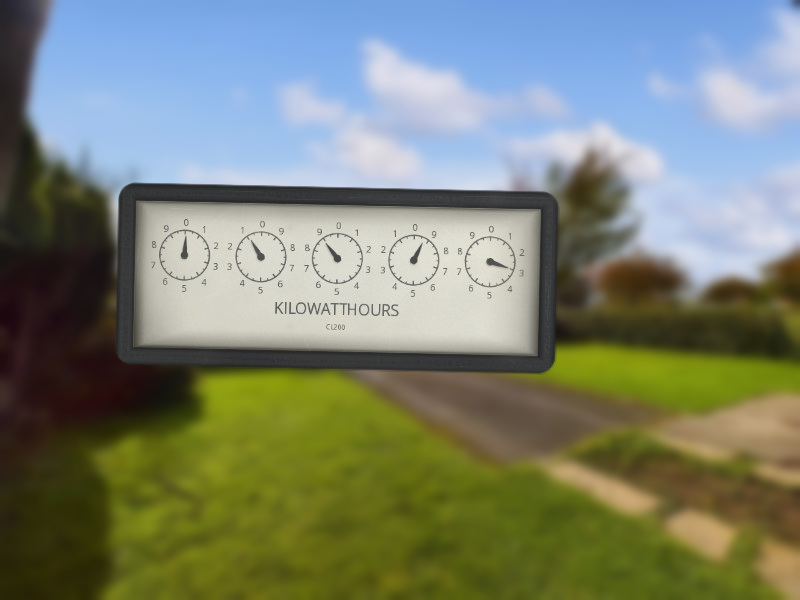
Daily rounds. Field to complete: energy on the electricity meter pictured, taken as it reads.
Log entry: 893 kWh
